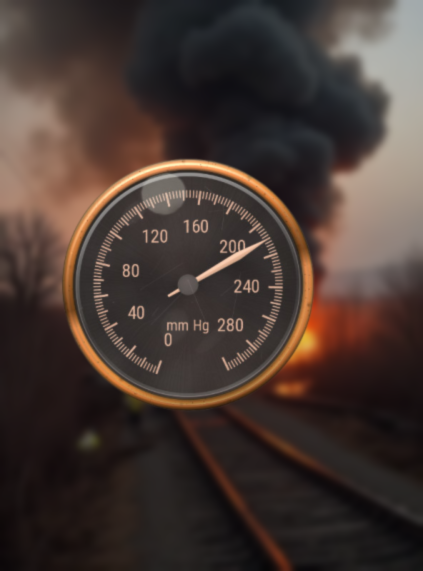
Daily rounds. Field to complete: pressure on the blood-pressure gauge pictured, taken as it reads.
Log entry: 210 mmHg
